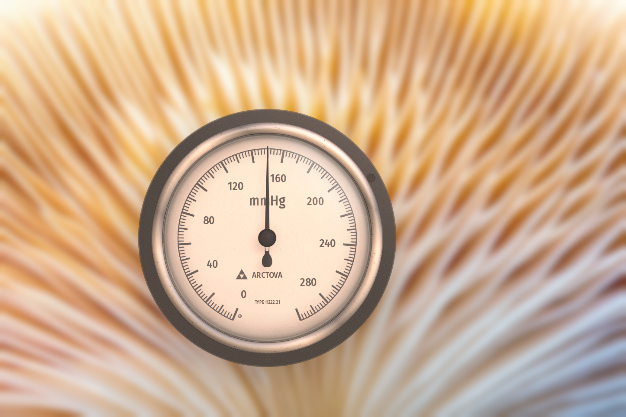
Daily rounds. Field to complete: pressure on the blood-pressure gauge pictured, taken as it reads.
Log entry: 150 mmHg
